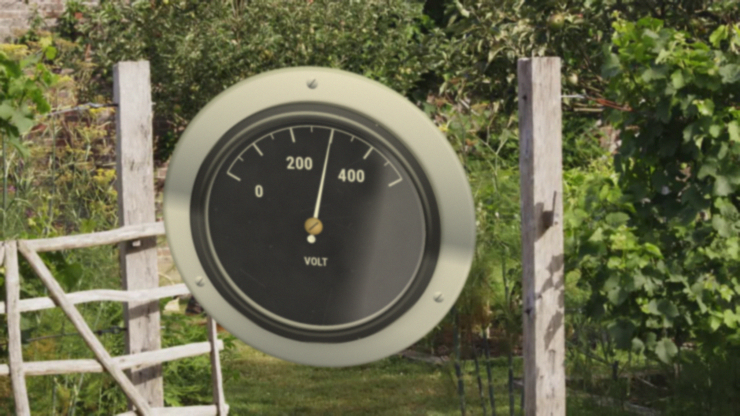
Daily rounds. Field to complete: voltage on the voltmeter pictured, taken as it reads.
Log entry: 300 V
